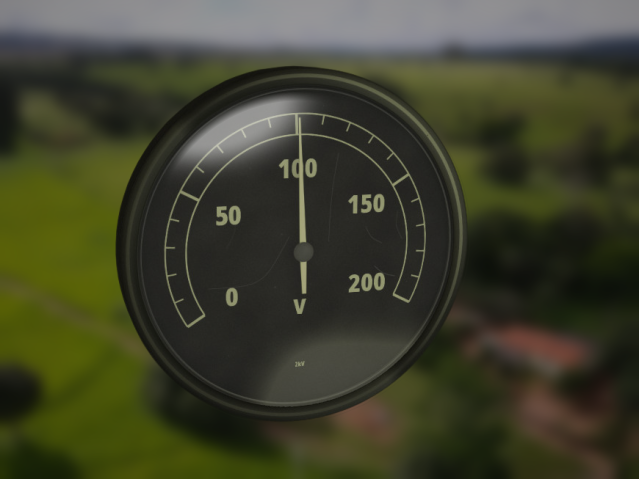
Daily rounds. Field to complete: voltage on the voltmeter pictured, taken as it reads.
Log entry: 100 V
